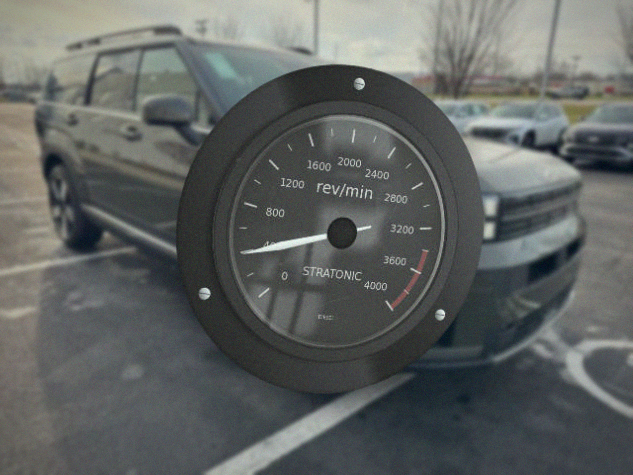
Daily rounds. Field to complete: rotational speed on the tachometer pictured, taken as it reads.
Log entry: 400 rpm
